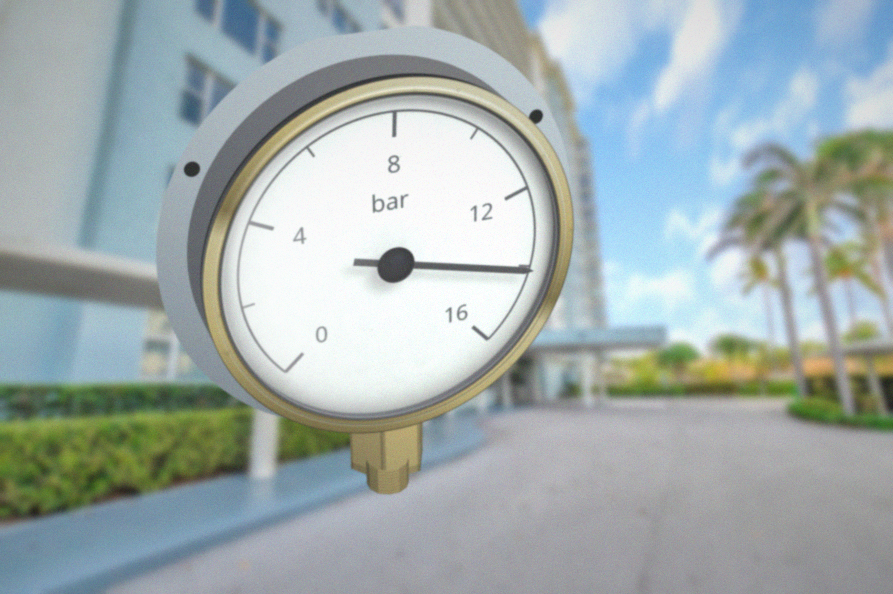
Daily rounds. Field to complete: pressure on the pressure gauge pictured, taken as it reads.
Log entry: 14 bar
